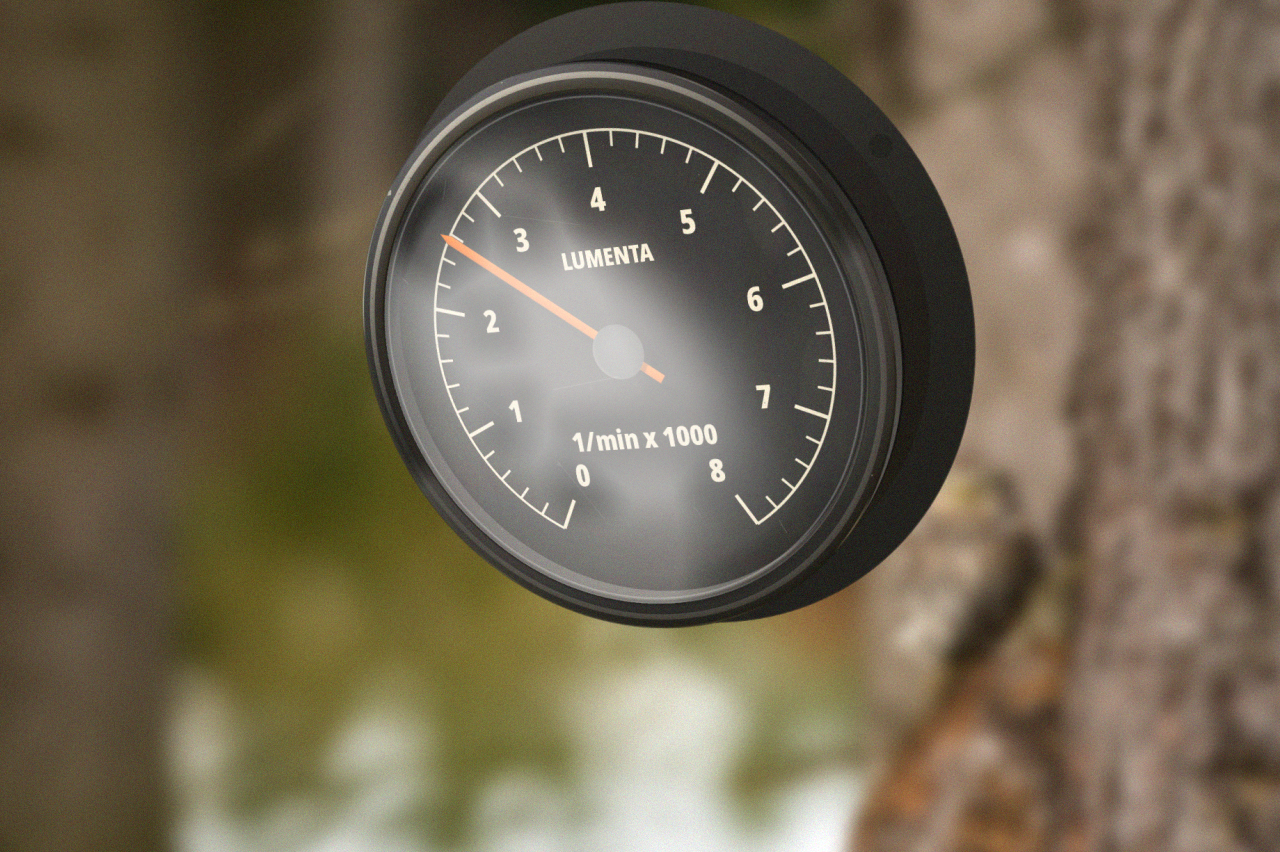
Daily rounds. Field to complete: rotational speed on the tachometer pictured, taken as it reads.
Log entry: 2600 rpm
